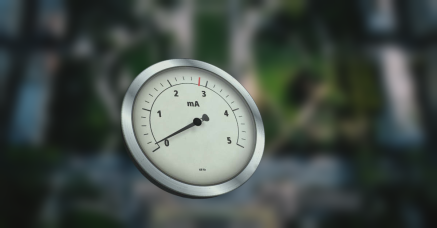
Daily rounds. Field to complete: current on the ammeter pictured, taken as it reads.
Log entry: 0.1 mA
